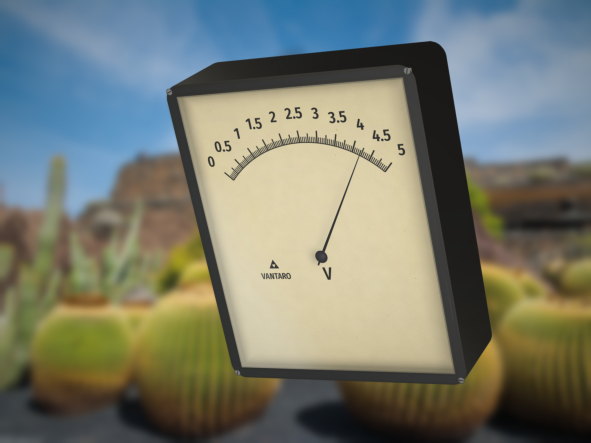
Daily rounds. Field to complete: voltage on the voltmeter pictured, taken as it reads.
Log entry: 4.25 V
